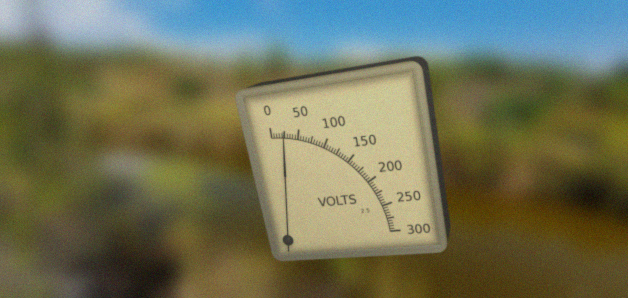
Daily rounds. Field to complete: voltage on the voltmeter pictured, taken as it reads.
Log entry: 25 V
